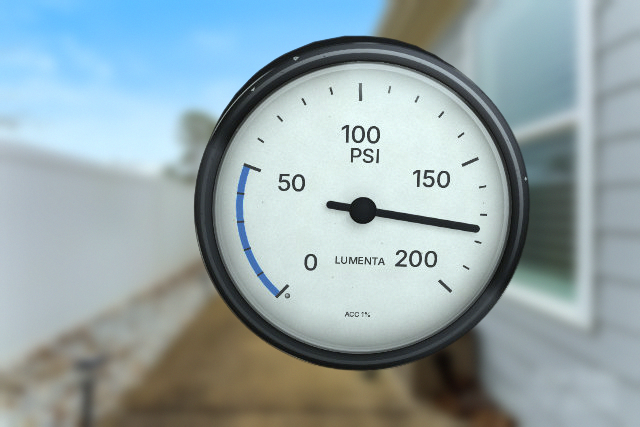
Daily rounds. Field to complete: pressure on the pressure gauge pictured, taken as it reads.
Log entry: 175 psi
